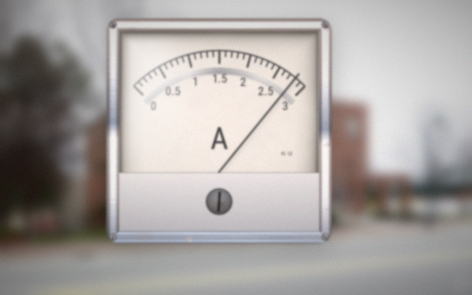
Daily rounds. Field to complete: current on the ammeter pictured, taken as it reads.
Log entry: 2.8 A
